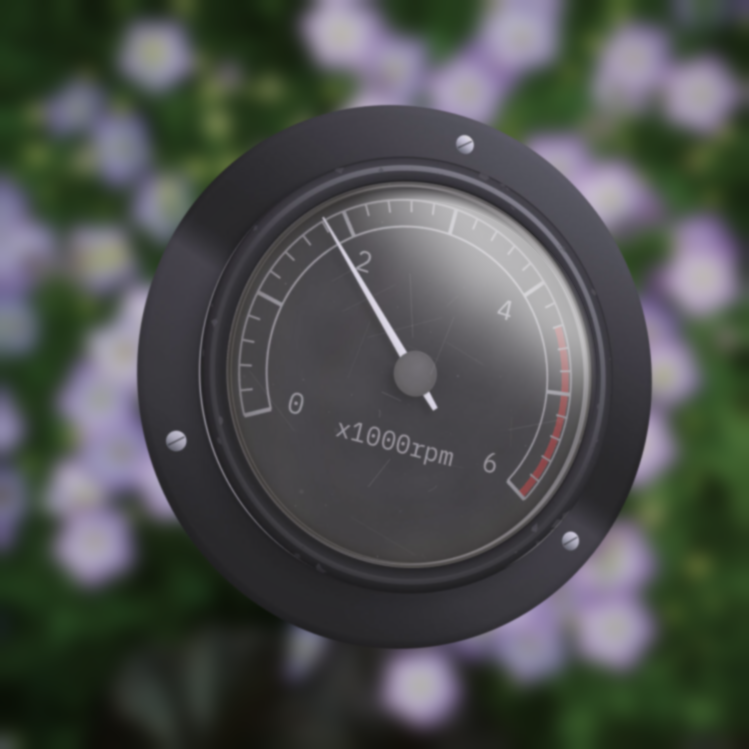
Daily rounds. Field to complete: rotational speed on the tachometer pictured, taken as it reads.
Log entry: 1800 rpm
